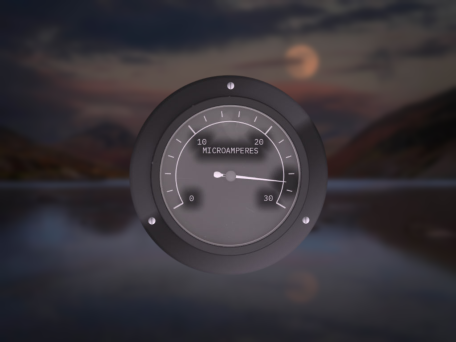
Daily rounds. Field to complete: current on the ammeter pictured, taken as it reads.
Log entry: 27 µA
